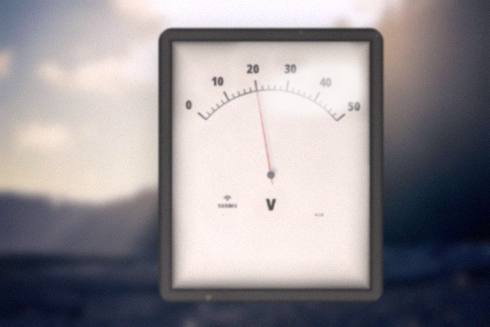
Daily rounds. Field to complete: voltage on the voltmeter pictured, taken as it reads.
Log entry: 20 V
